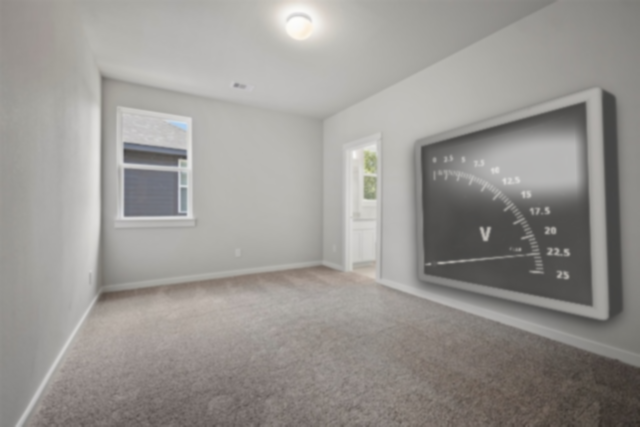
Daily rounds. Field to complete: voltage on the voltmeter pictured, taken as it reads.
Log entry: 22.5 V
